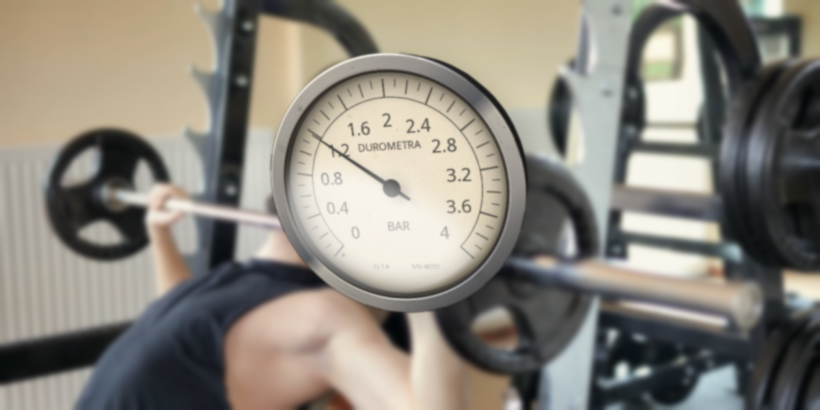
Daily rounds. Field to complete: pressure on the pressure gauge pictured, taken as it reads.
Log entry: 1.2 bar
